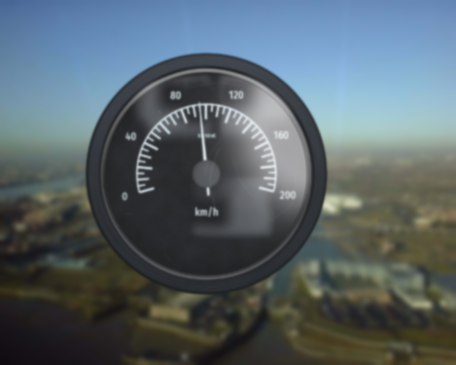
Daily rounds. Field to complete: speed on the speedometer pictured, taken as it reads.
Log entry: 95 km/h
